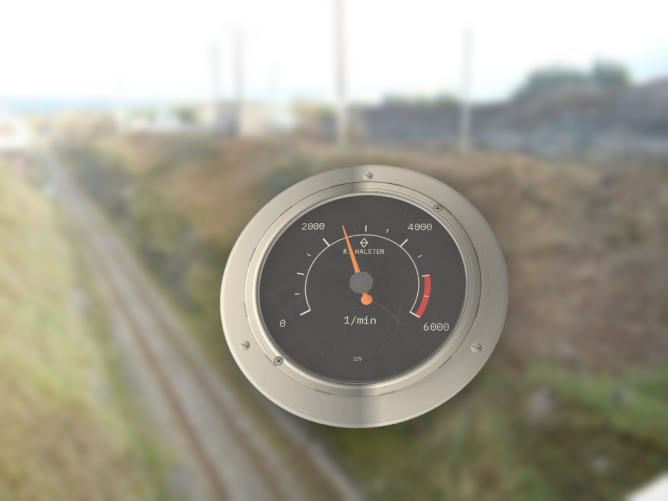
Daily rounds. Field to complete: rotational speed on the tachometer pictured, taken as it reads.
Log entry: 2500 rpm
